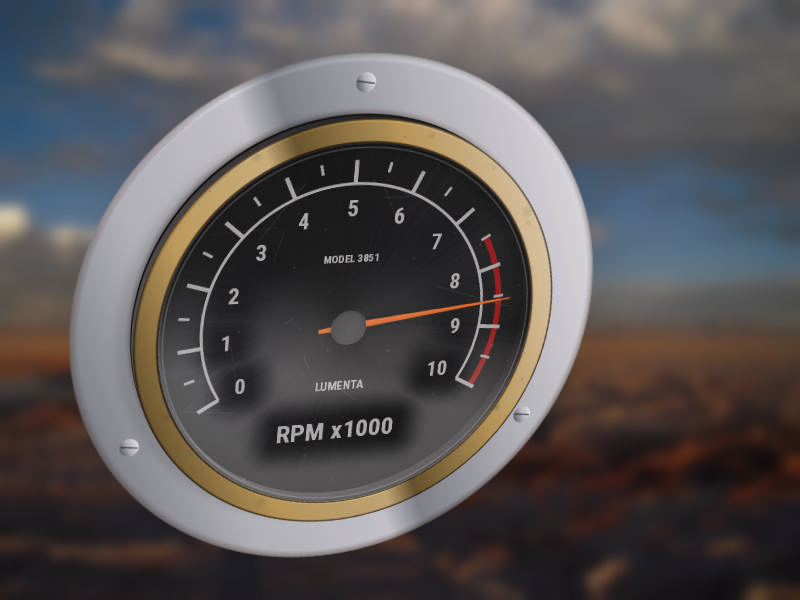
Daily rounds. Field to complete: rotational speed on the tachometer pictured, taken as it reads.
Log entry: 8500 rpm
